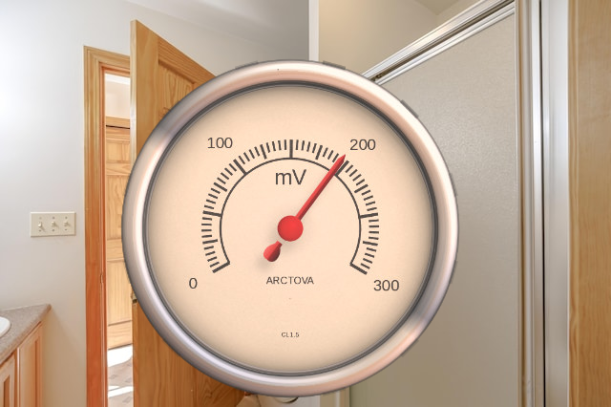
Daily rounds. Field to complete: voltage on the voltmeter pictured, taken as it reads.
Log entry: 195 mV
